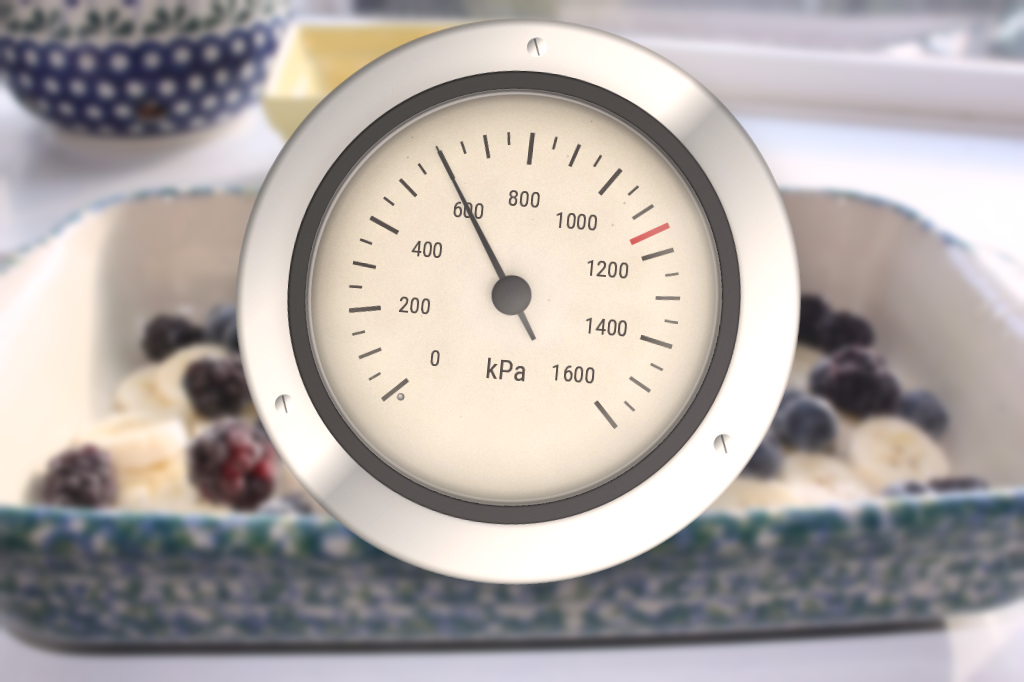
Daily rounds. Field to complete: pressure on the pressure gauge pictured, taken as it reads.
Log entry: 600 kPa
